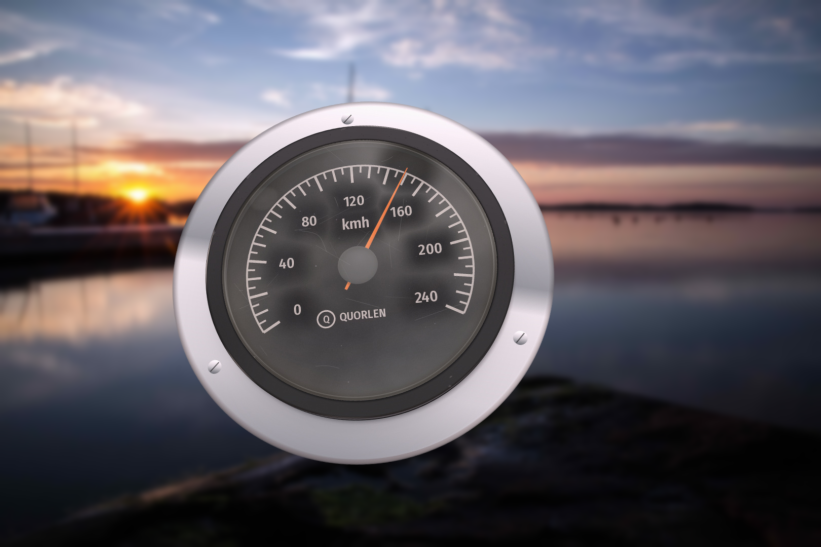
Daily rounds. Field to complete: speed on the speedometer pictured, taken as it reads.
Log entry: 150 km/h
